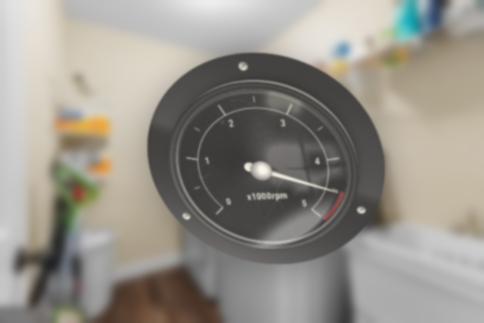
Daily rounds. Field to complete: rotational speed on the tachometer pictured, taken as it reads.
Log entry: 4500 rpm
